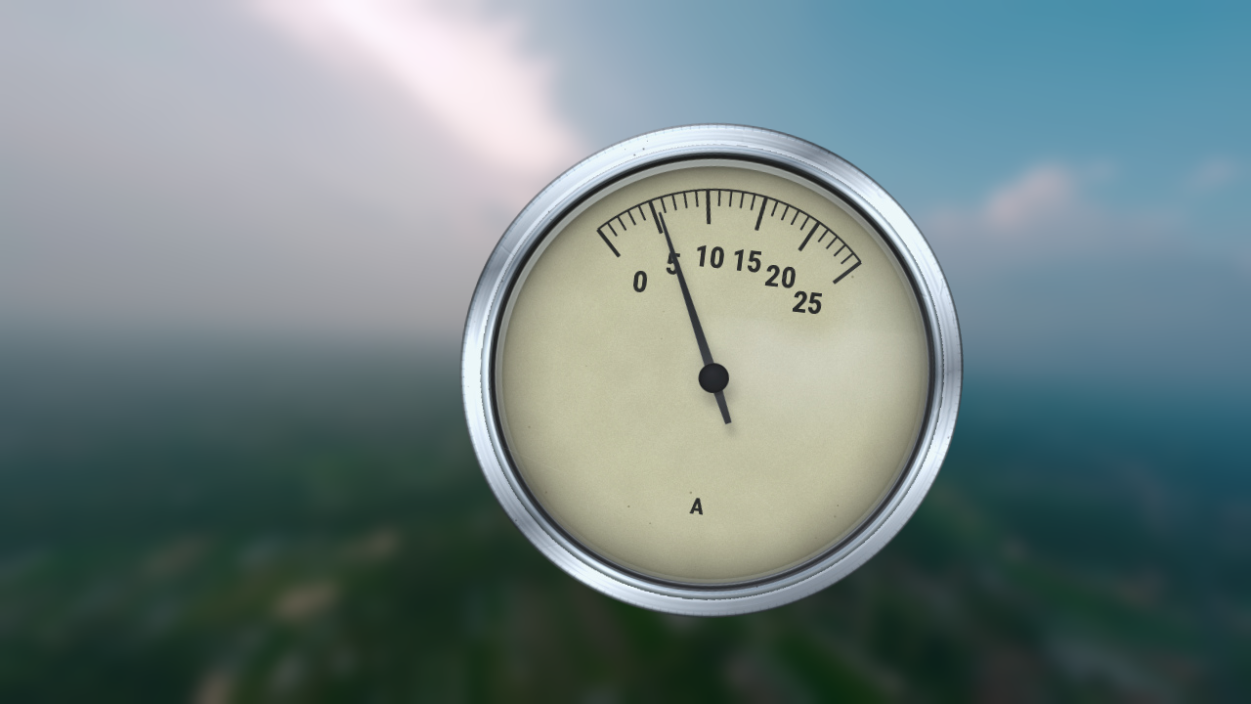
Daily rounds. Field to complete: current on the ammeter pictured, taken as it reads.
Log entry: 5.5 A
